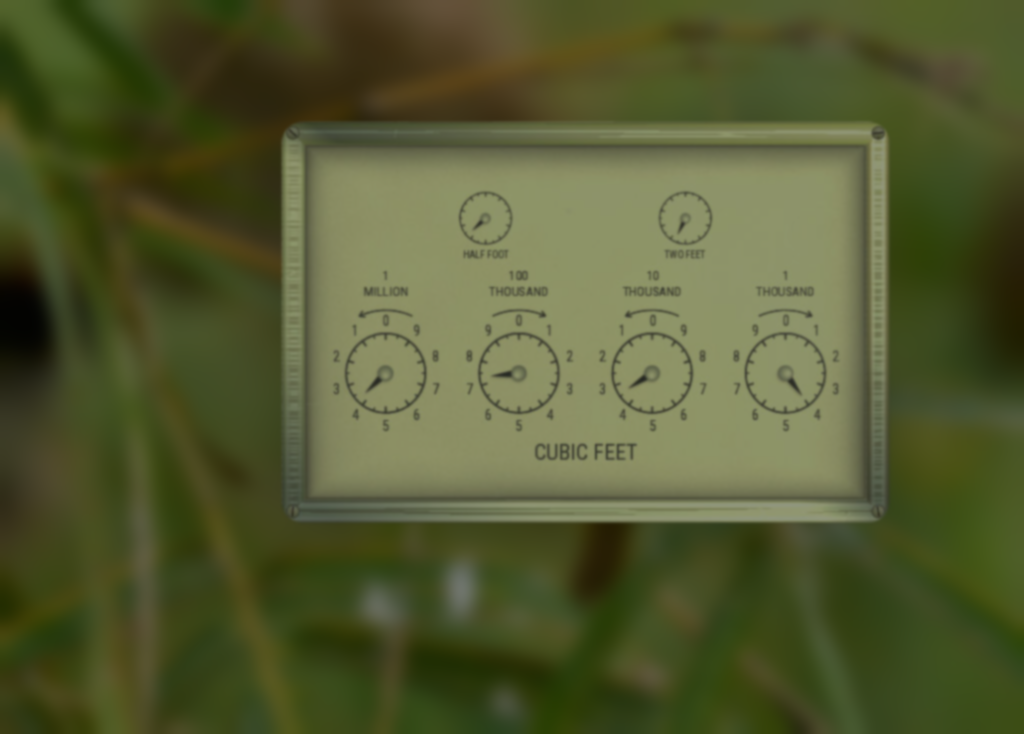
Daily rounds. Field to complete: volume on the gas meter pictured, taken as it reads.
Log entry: 373400 ft³
